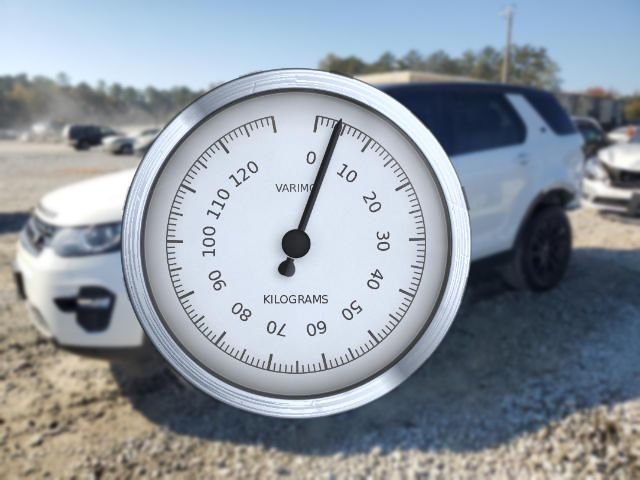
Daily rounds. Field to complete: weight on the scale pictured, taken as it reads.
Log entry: 4 kg
